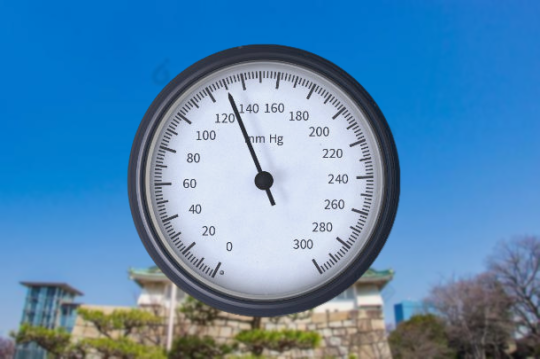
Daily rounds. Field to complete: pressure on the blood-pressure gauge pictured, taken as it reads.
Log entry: 130 mmHg
